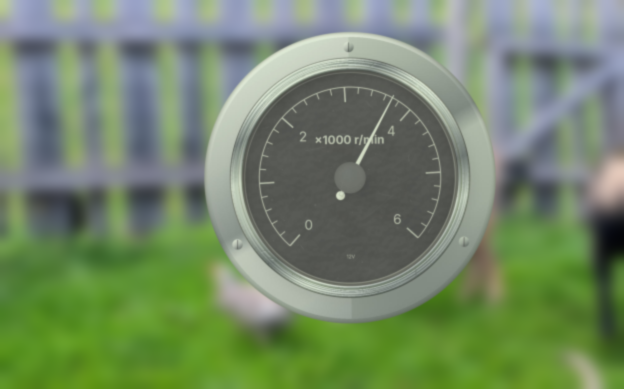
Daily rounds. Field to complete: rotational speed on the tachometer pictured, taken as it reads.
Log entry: 3700 rpm
